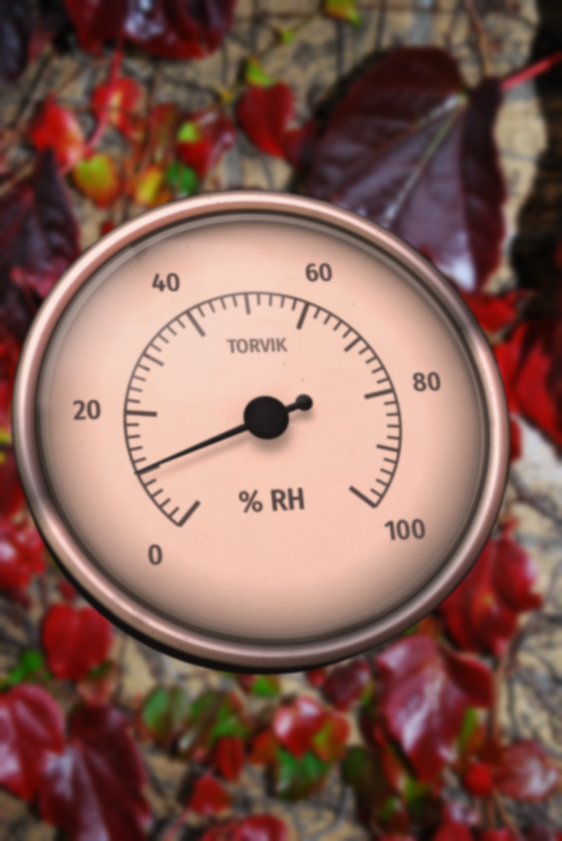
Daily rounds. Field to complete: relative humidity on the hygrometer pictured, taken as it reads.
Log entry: 10 %
